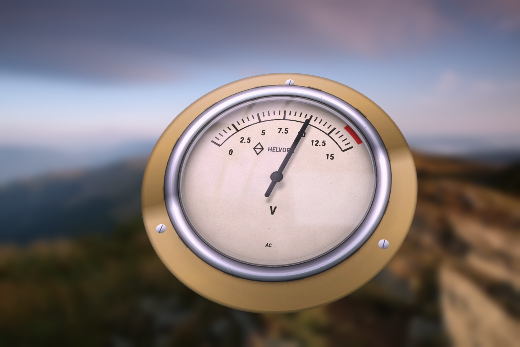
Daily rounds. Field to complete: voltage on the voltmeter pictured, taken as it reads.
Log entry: 10 V
